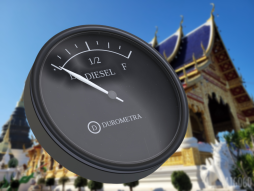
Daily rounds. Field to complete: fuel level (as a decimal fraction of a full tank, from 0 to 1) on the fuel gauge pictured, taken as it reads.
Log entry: 0
